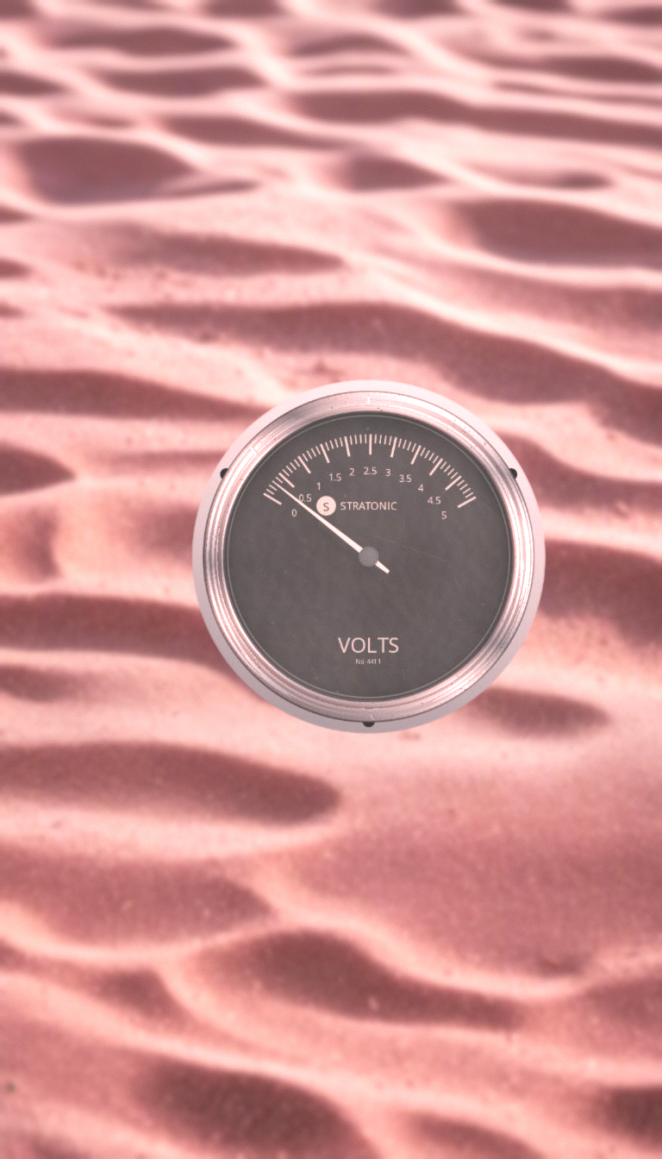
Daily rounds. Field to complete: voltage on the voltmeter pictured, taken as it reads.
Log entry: 0.3 V
